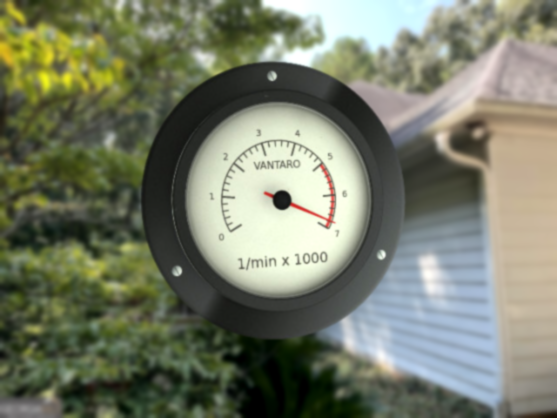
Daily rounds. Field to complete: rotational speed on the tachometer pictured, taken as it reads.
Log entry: 6800 rpm
